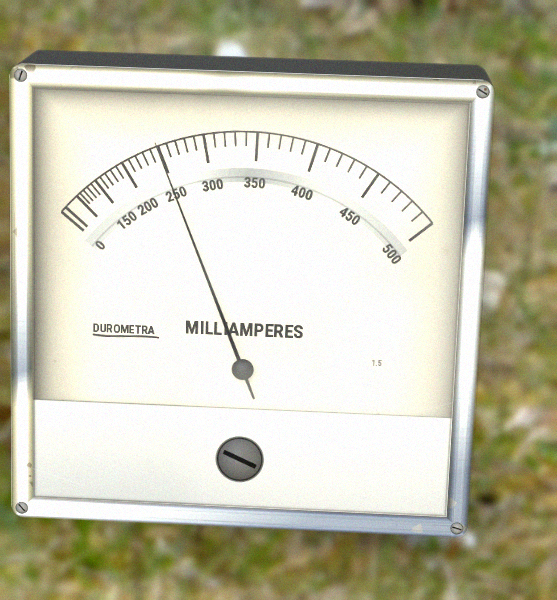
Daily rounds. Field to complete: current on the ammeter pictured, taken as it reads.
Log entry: 250 mA
